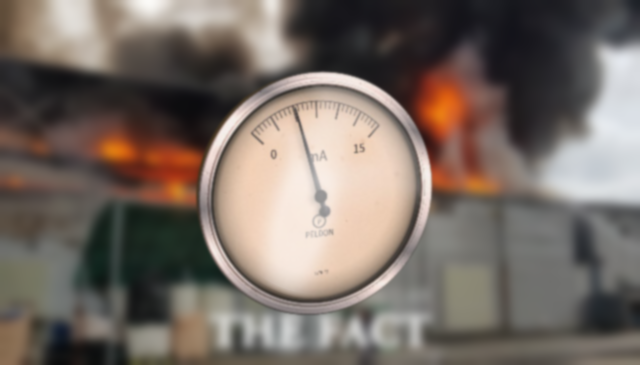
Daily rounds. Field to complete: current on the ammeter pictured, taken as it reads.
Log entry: 5 mA
